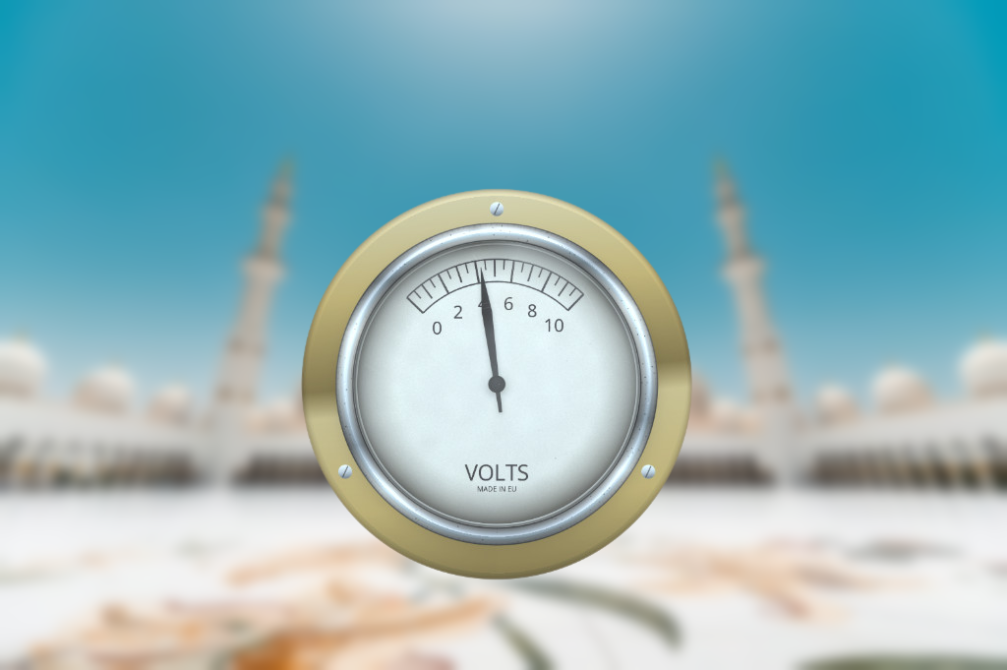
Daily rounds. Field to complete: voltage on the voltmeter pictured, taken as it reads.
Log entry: 4.25 V
